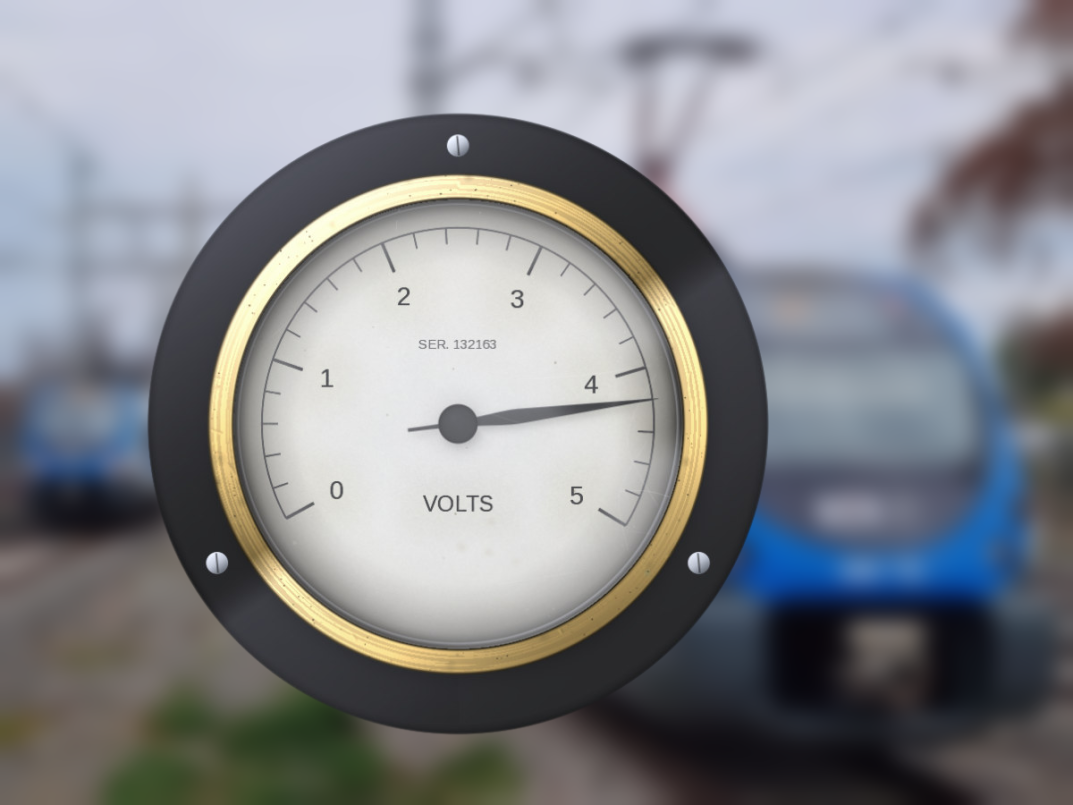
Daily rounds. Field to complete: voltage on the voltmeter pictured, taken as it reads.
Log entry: 4.2 V
